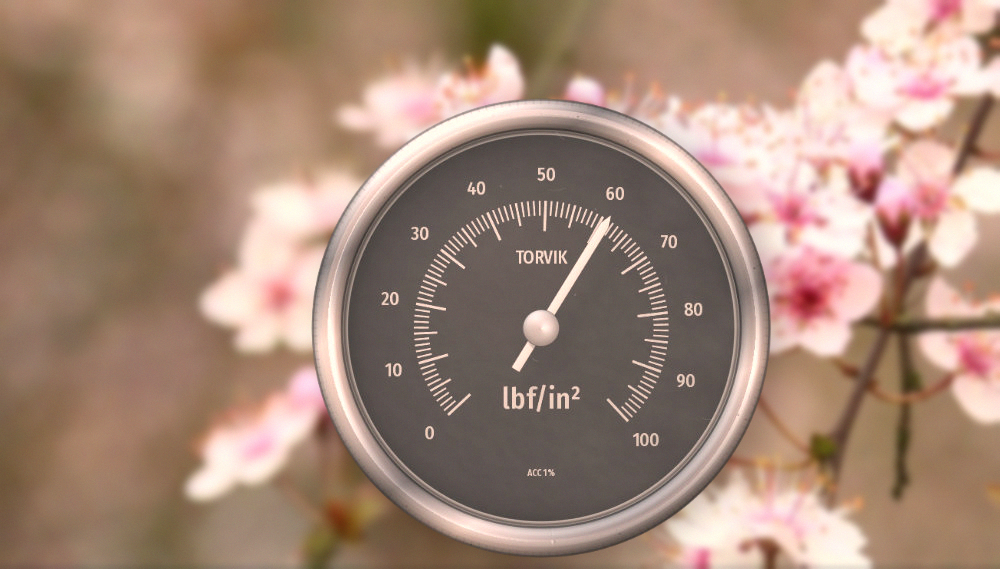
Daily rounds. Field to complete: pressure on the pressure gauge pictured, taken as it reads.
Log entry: 61 psi
